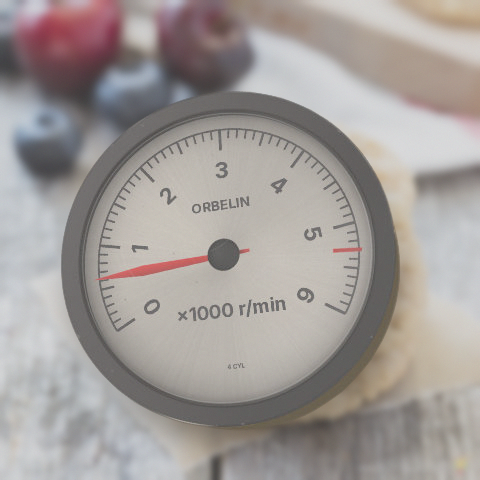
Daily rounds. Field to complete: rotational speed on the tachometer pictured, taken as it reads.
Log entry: 600 rpm
